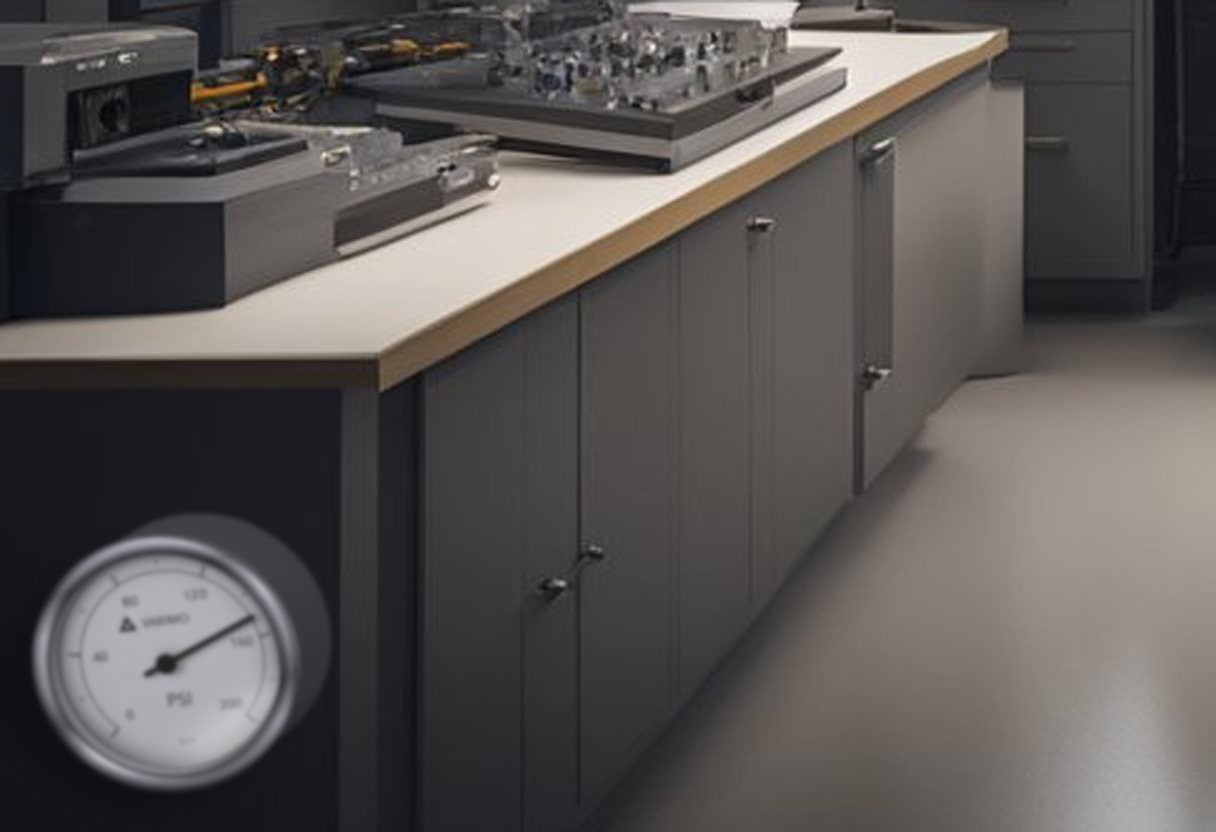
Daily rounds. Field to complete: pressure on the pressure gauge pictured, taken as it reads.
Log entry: 150 psi
